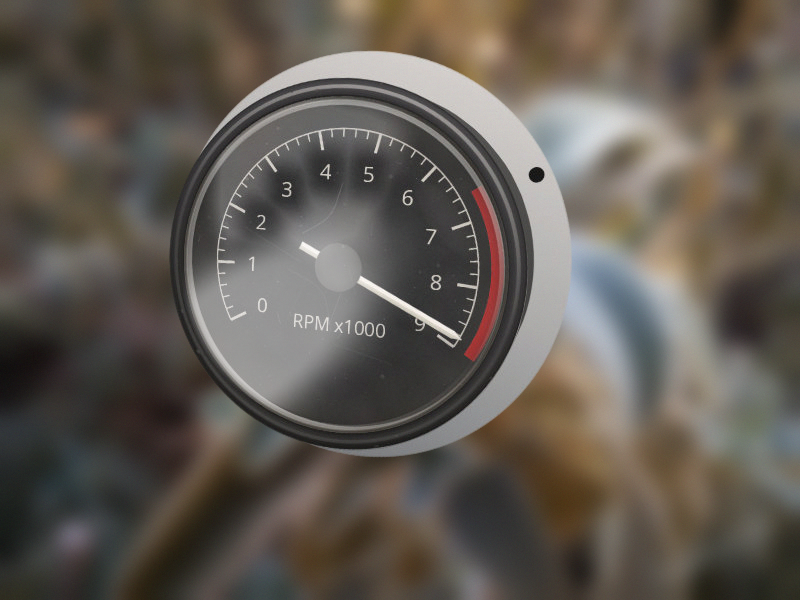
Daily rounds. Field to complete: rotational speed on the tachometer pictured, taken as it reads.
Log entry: 8800 rpm
